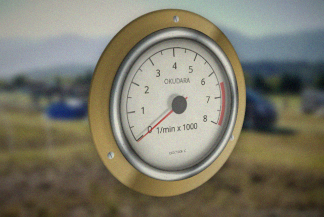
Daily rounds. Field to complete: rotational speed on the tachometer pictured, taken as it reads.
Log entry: 0 rpm
